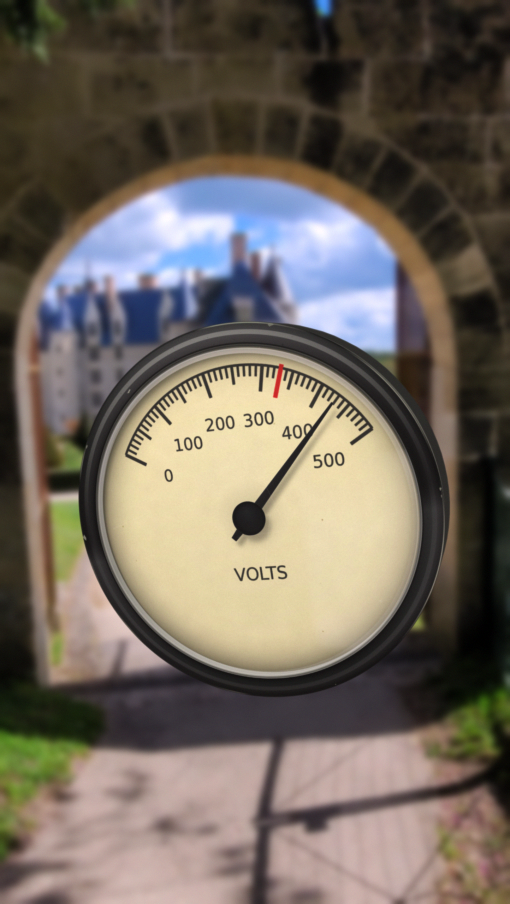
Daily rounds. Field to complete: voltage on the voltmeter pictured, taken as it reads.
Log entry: 430 V
